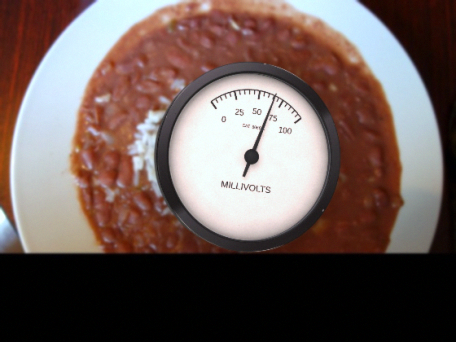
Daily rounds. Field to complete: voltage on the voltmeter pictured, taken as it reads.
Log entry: 65 mV
